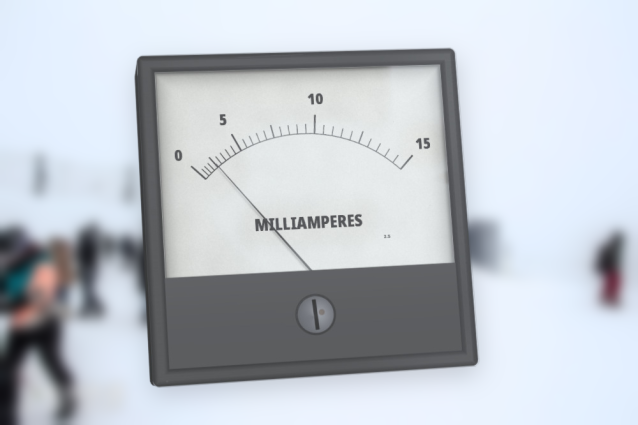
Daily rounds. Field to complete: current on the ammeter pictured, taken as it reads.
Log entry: 2.5 mA
